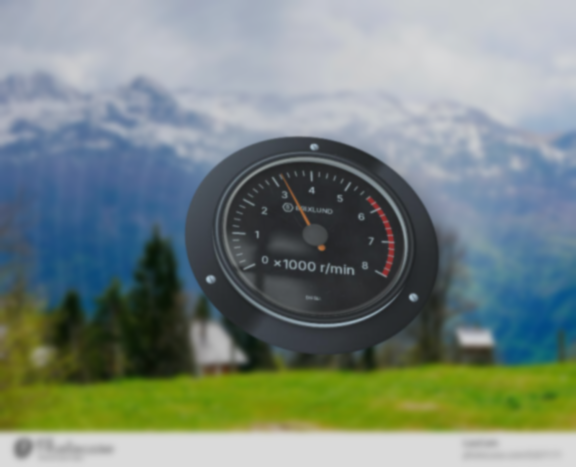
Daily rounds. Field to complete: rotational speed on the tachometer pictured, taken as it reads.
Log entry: 3200 rpm
